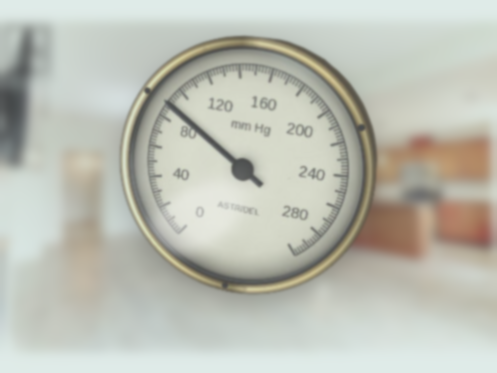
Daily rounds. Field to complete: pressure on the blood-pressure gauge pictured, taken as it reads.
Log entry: 90 mmHg
